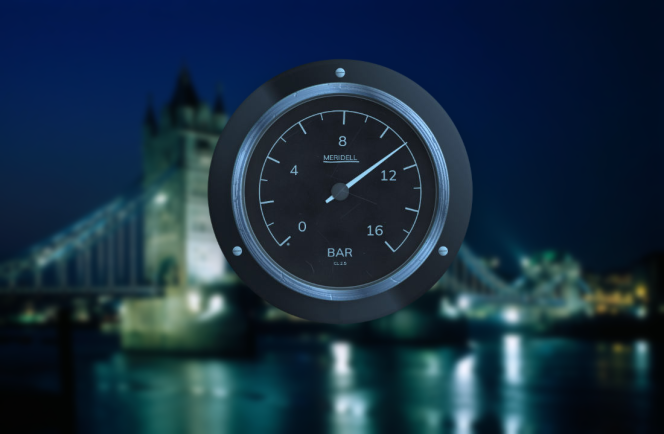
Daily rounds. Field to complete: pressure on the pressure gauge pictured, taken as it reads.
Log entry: 11 bar
